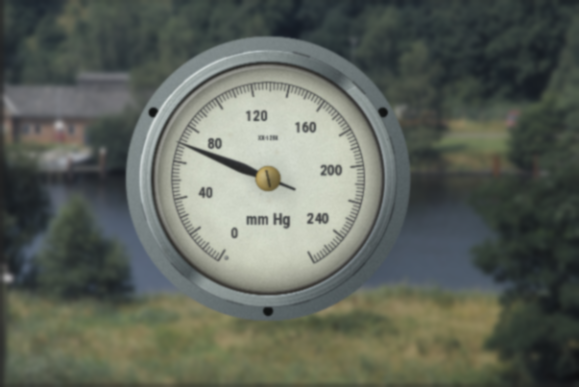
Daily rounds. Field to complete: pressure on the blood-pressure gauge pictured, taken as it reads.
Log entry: 70 mmHg
